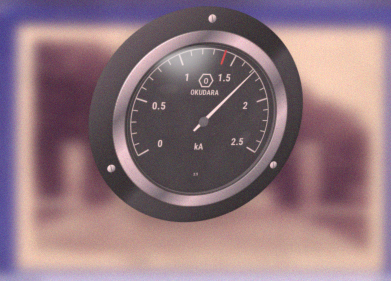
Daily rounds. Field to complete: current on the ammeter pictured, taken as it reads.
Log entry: 1.7 kA
